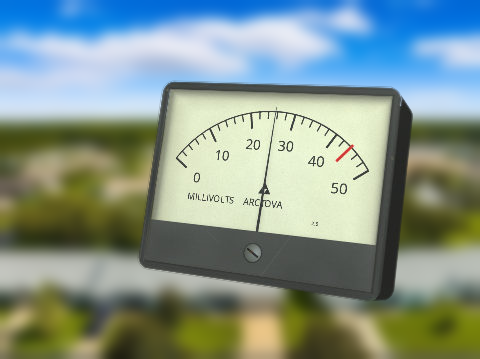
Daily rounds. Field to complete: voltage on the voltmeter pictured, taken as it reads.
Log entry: 26 mV
